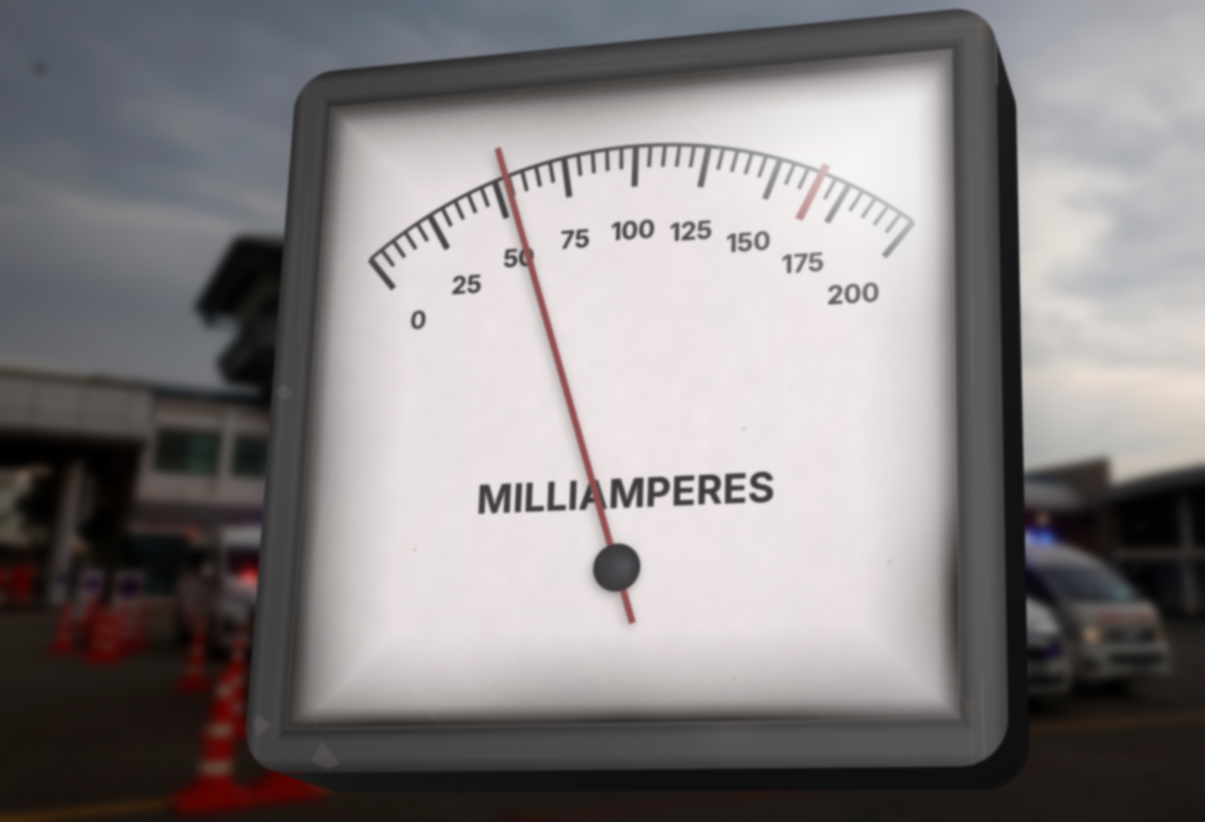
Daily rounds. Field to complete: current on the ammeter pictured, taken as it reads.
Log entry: 55 mA
